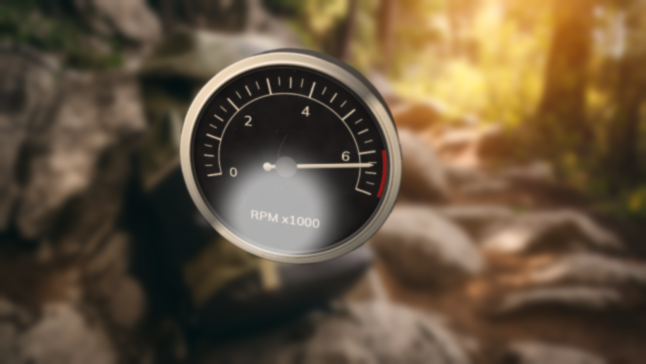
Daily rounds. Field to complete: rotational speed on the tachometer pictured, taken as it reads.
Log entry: 6250 rpm
